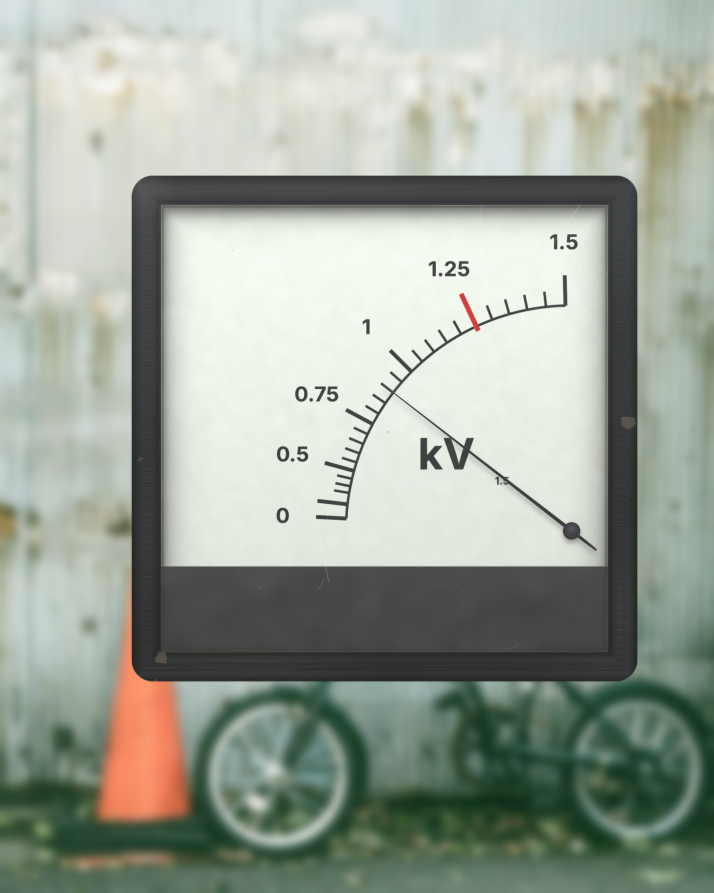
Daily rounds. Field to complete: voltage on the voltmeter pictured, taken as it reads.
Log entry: 0.9 kV
